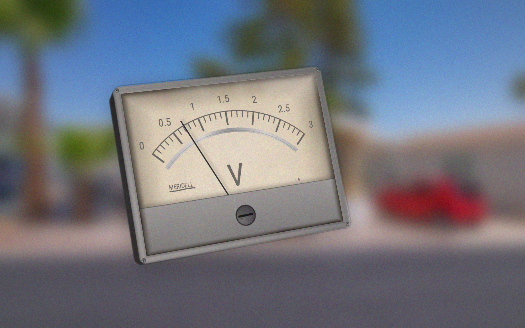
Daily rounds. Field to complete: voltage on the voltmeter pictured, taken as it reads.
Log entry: 0.7 V
